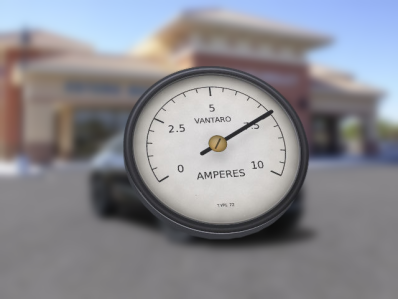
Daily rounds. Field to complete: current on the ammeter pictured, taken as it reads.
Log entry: 7.5 A
